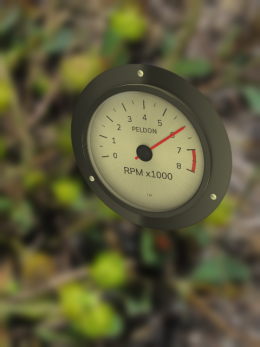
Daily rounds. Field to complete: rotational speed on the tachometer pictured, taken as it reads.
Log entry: 6000 rpm
